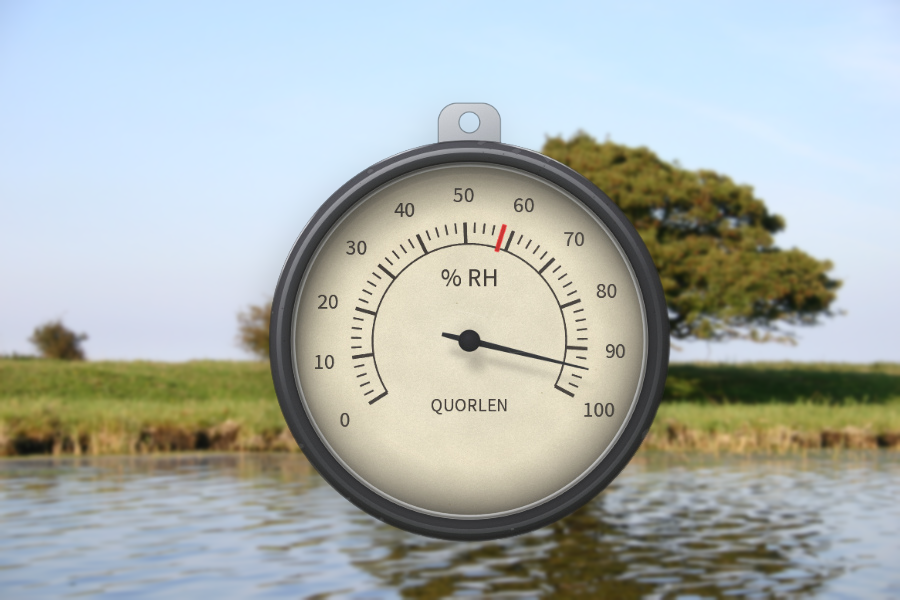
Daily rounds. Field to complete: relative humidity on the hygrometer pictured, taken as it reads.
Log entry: 94 %
